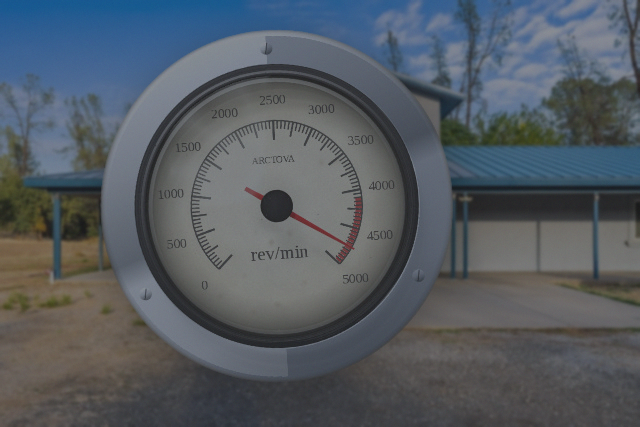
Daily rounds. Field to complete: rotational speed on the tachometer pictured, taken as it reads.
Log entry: 4750 rpm
